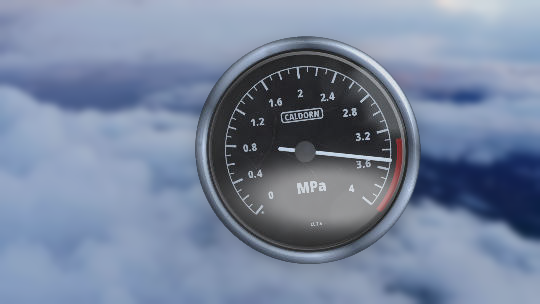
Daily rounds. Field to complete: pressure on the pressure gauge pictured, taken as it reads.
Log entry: 3.5 MPa
